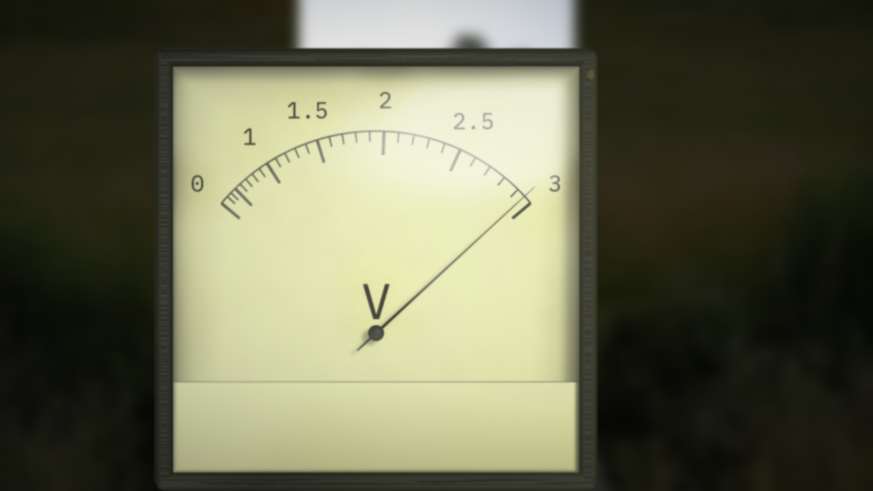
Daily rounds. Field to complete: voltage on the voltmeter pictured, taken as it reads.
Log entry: 2.95 V
